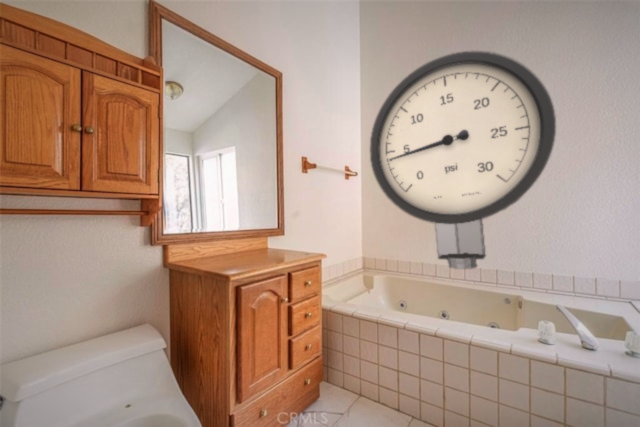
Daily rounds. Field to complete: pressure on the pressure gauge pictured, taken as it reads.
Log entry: 4 psi
